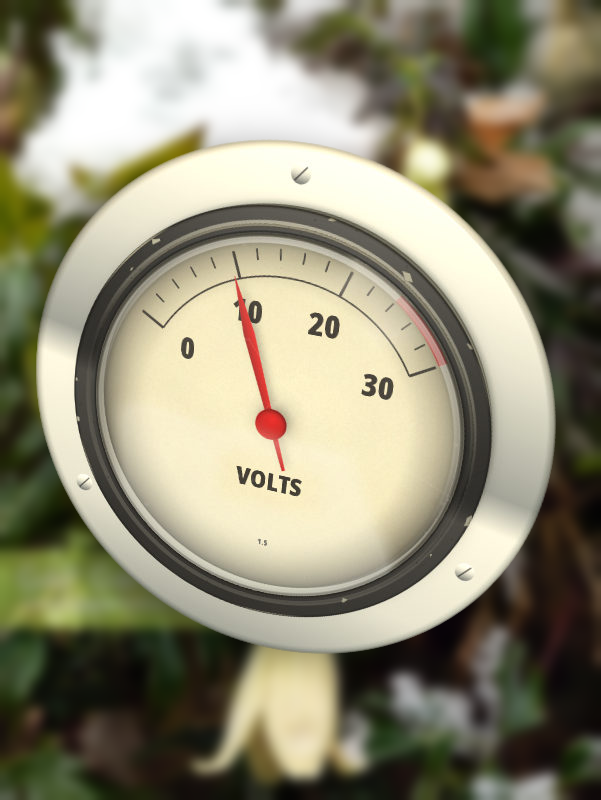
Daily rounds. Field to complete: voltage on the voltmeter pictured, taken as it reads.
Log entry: 10 V
